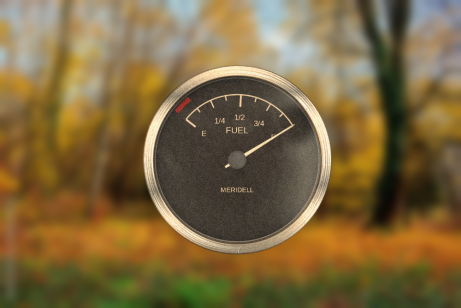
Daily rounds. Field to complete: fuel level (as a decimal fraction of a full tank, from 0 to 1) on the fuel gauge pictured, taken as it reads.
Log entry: 1
